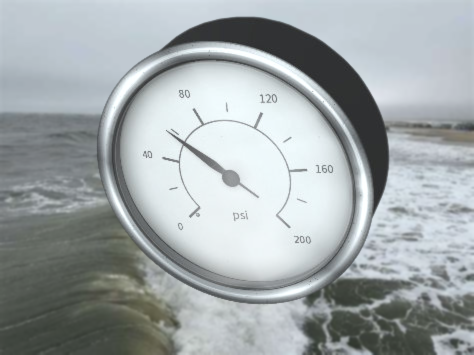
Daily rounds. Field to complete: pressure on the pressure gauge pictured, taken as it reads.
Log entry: 60 psi
